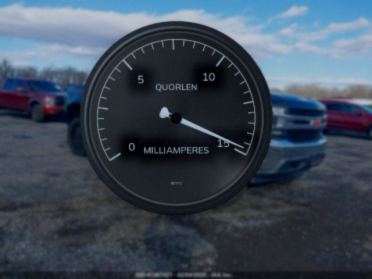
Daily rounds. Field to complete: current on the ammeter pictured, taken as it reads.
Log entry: 14.75 mA
